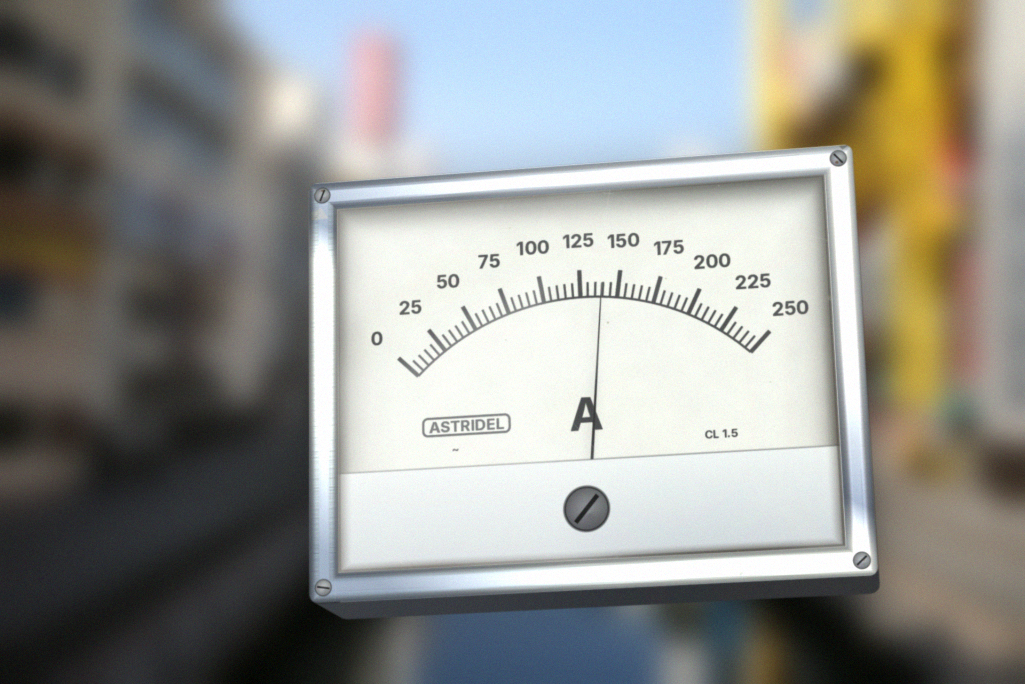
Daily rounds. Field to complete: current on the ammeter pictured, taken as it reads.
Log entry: 140 A
